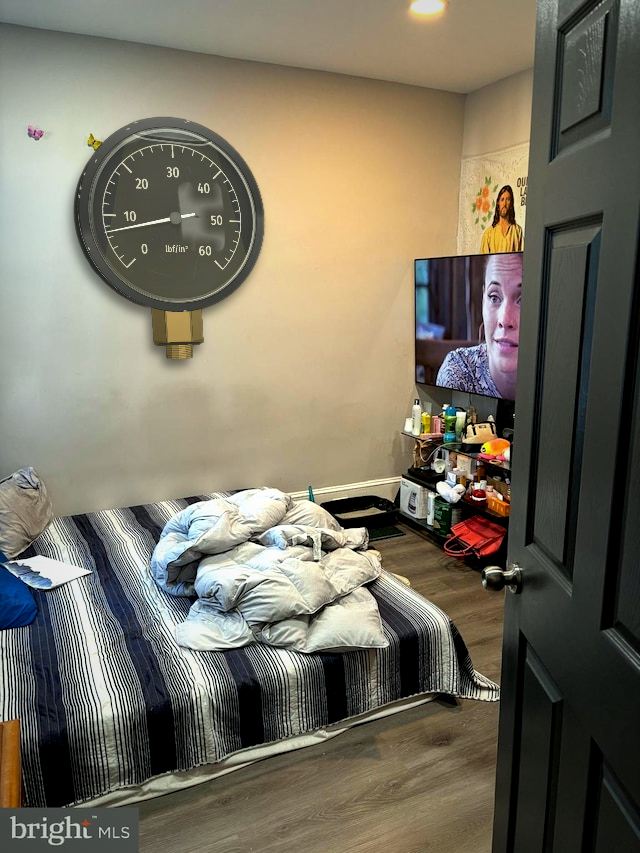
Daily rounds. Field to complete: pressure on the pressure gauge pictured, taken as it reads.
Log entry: 7 psi
